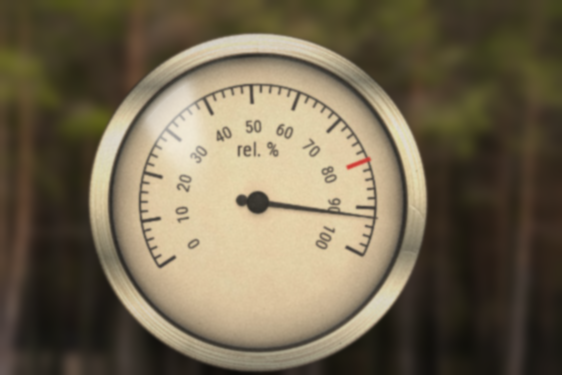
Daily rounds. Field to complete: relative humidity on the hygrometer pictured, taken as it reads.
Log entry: 92 %
